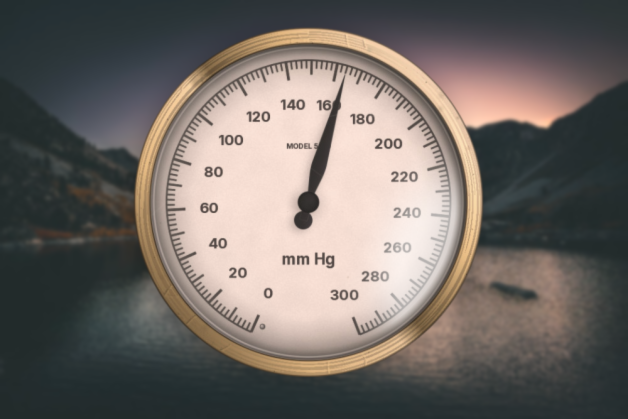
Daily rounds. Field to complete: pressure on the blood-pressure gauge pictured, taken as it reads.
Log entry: 164 mmHg
